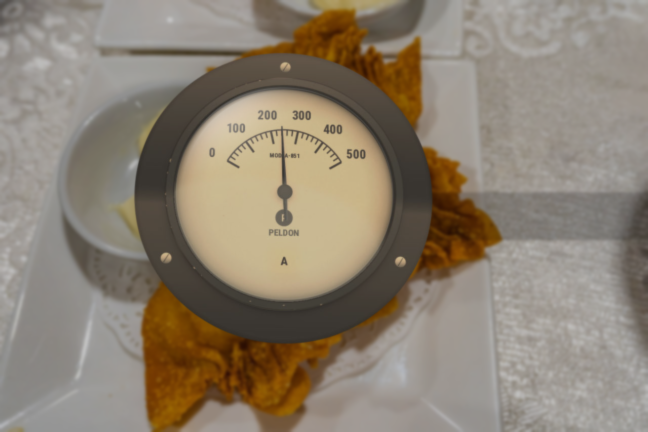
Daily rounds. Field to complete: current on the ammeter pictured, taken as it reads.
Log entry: 240 A
